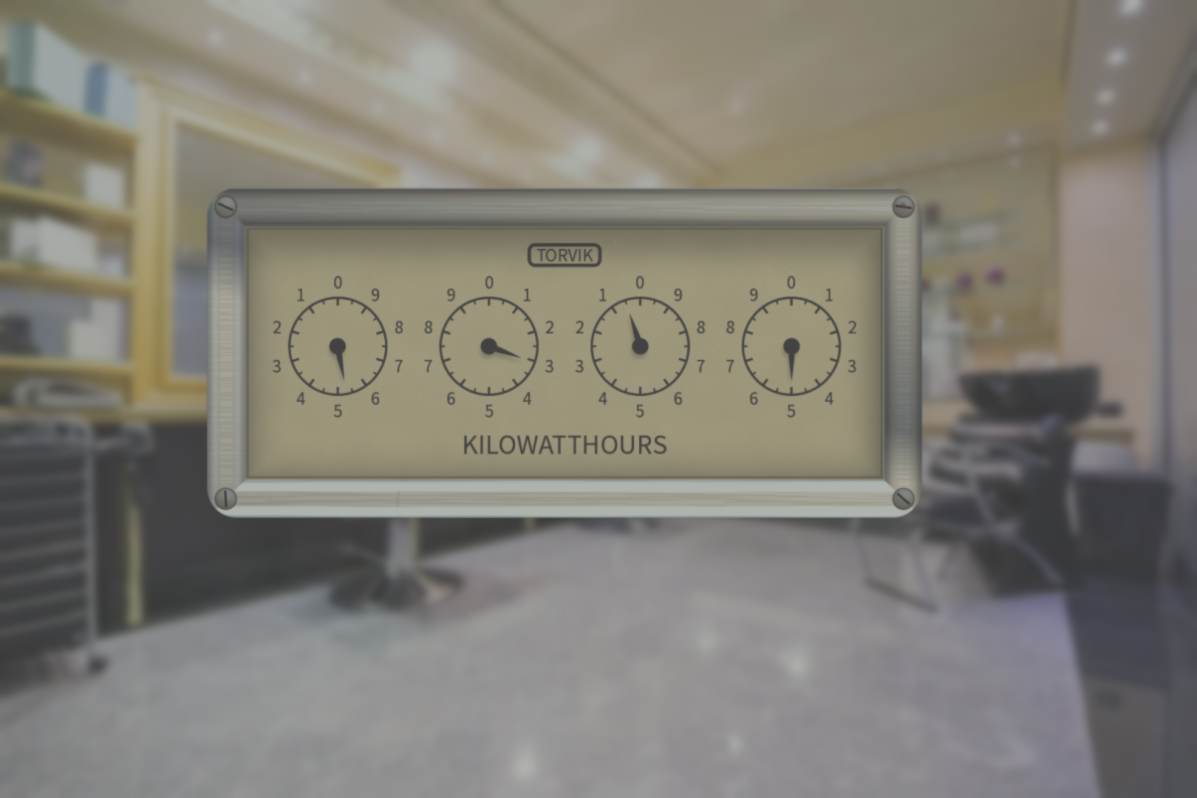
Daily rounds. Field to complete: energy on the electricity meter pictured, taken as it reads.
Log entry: 5305 kWh
